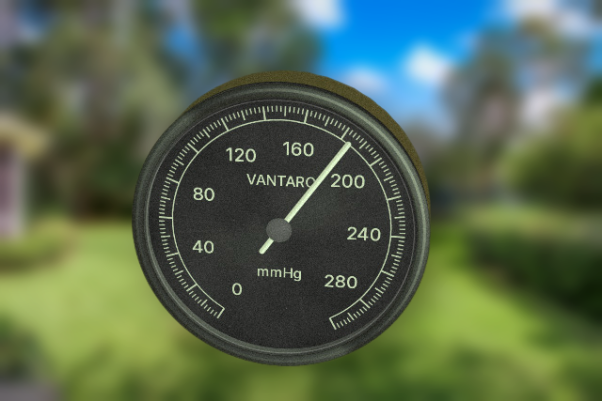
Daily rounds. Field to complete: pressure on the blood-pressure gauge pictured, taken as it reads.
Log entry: 184 mmHg
